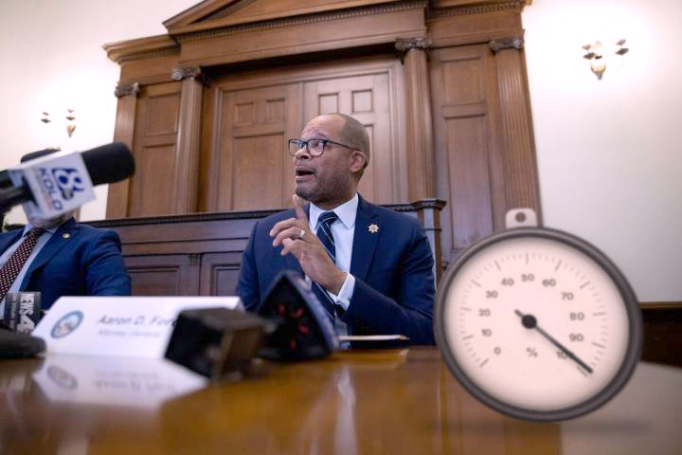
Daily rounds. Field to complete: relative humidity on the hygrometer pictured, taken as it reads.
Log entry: 98 %
